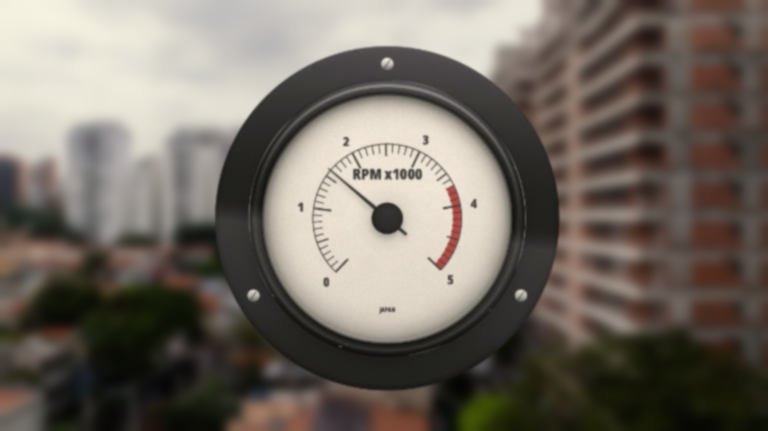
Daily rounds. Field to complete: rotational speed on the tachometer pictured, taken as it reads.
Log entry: 1600 rpm
